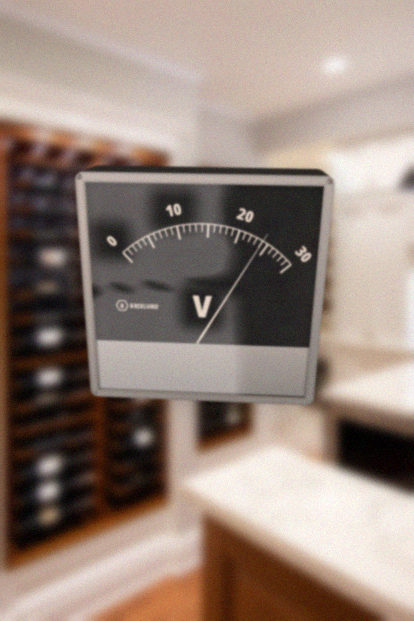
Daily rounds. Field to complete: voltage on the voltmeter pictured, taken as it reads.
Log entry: 24 V
